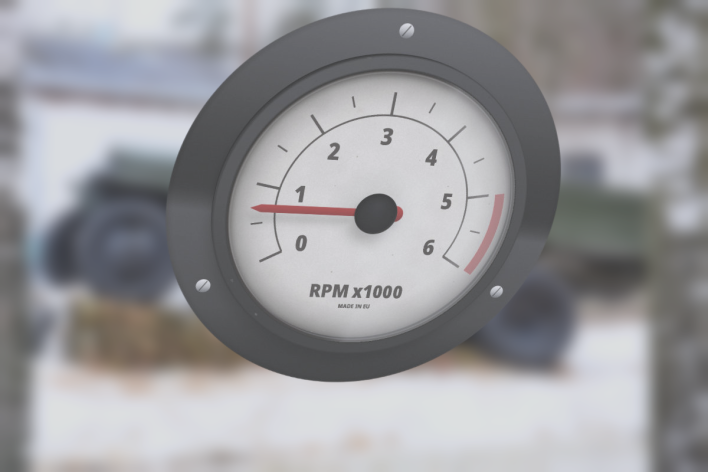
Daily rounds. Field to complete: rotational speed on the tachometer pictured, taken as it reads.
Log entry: 750 rpm
